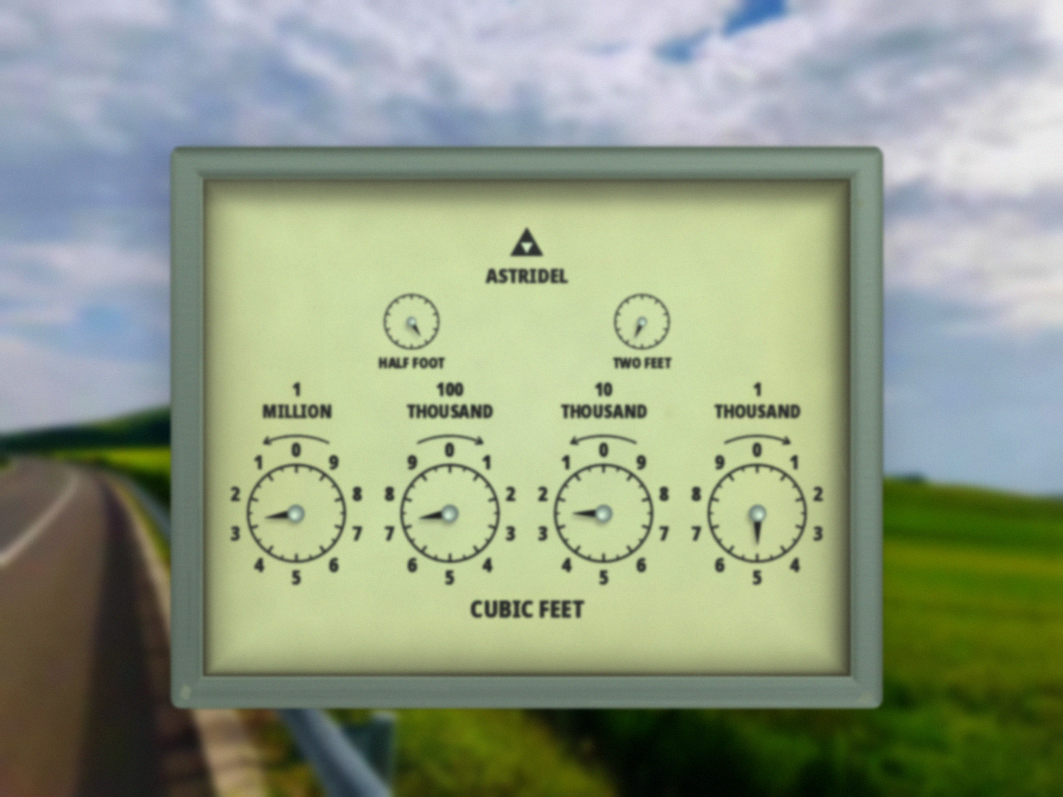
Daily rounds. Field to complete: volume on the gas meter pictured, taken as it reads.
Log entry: 272500 ft³
